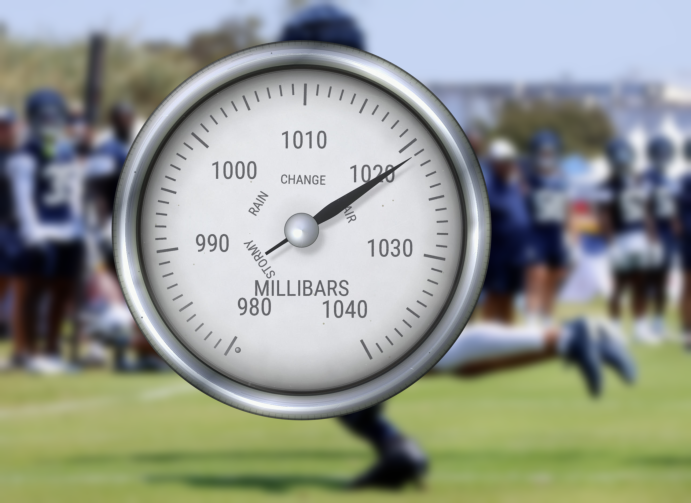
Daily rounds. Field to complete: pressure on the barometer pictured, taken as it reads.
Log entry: 1021 mbar
